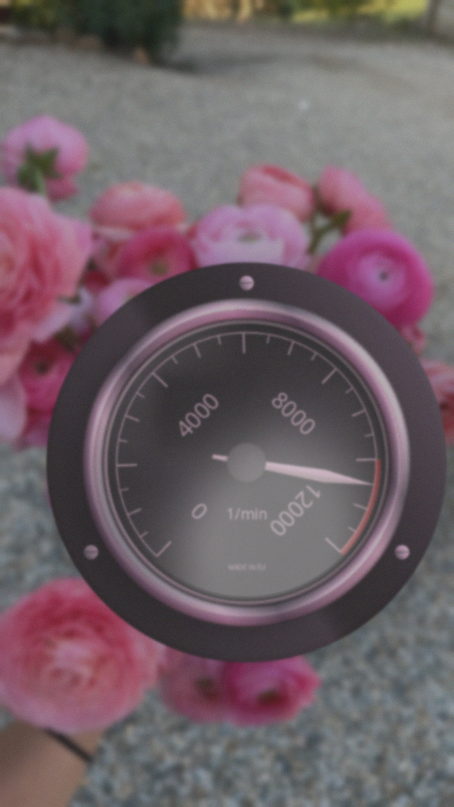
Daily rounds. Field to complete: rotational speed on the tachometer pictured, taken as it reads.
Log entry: 10500 rpm
